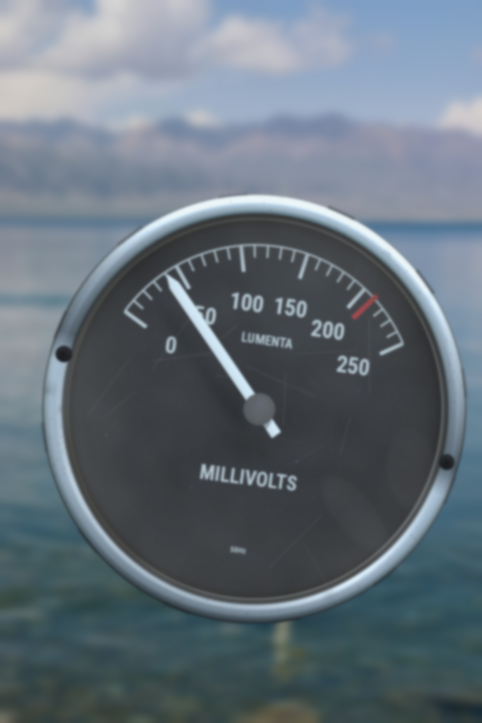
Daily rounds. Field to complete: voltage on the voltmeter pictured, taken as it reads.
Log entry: 40 mV
